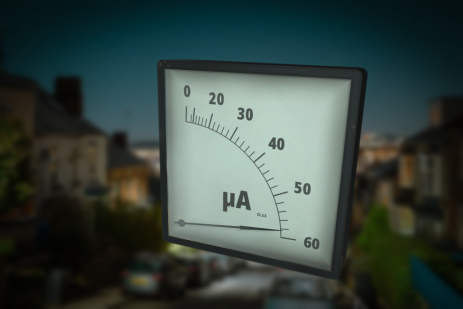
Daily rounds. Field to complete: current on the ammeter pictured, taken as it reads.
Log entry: 58 µA
